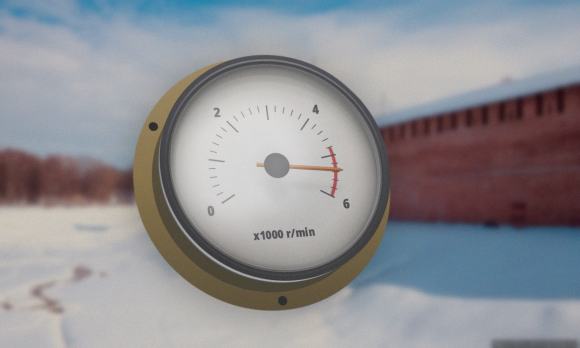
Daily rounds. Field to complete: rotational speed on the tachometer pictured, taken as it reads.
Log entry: 5400 rpm
